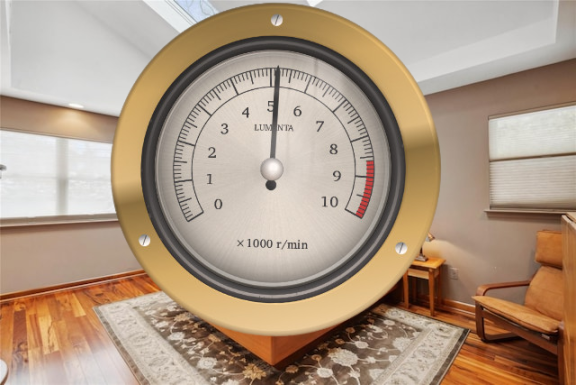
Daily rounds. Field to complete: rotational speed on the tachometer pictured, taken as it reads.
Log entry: 5200 rpm
